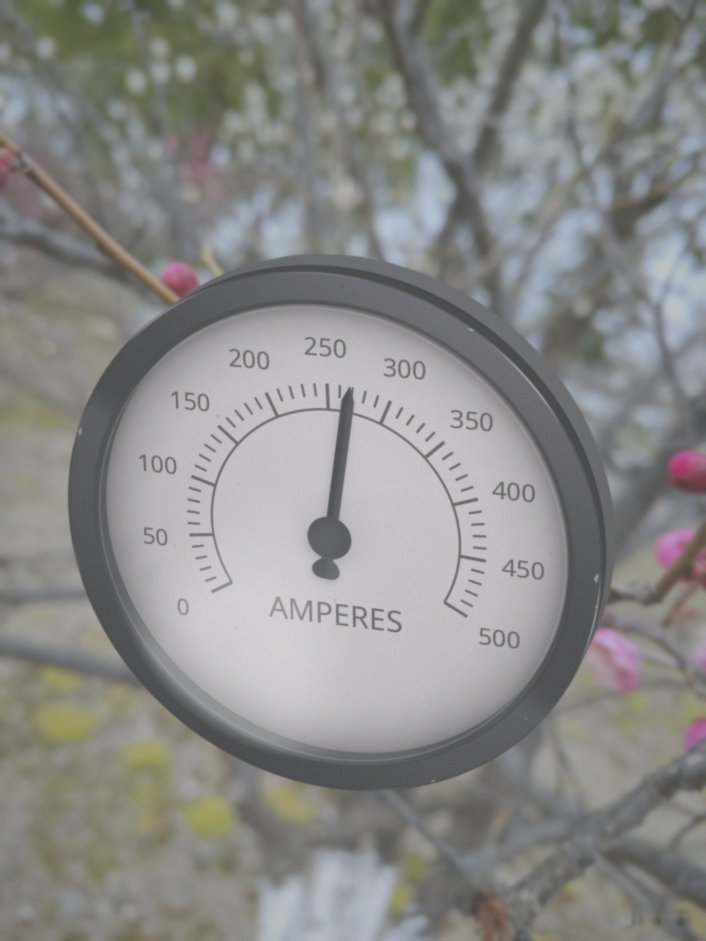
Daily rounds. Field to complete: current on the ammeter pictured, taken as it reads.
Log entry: 270 A
